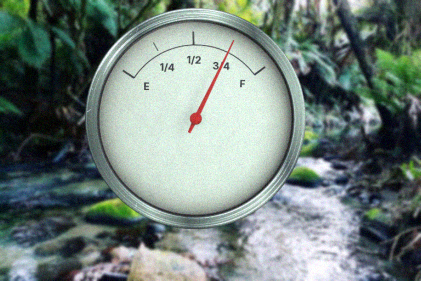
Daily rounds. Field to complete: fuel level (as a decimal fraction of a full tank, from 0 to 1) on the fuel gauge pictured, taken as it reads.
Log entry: 0.75
